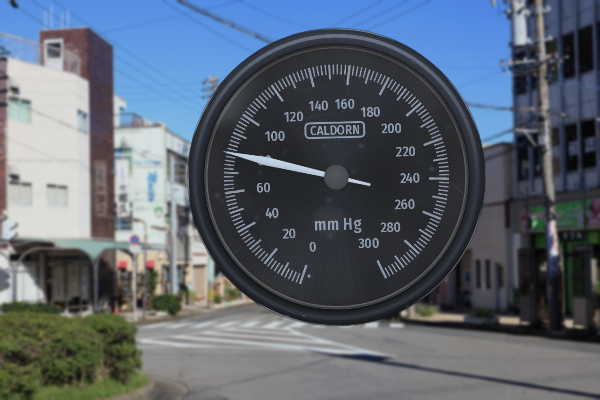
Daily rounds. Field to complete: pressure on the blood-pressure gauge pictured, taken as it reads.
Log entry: 80 mmHg
